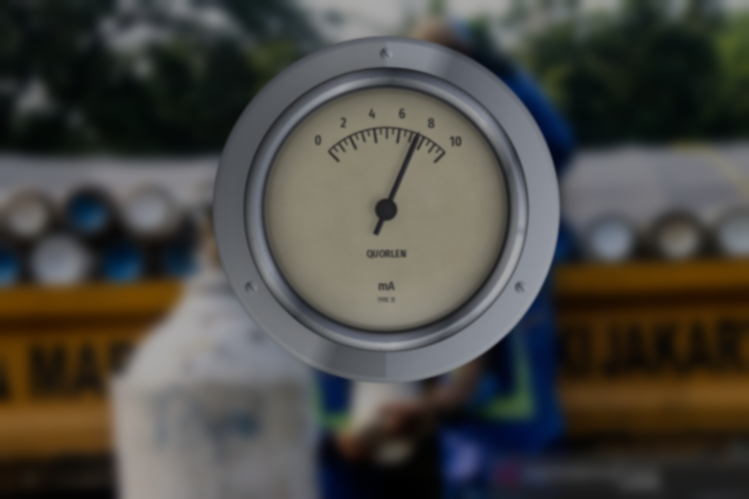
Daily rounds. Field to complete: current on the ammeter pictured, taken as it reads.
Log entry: 7.5 mA
